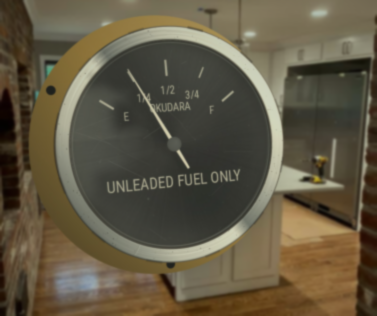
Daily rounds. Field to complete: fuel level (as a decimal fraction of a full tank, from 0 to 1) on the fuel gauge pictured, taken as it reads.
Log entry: 0.25
